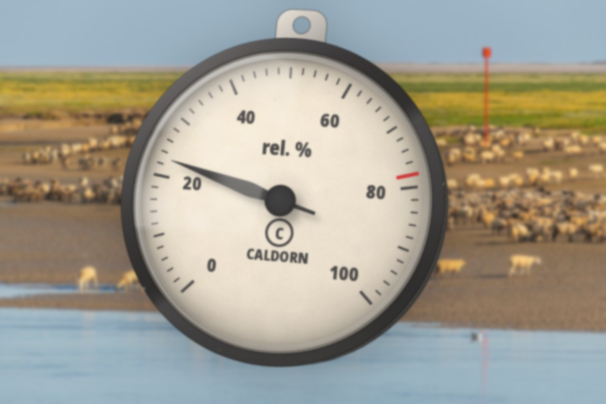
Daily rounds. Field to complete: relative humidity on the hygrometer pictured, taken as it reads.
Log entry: 23 %
